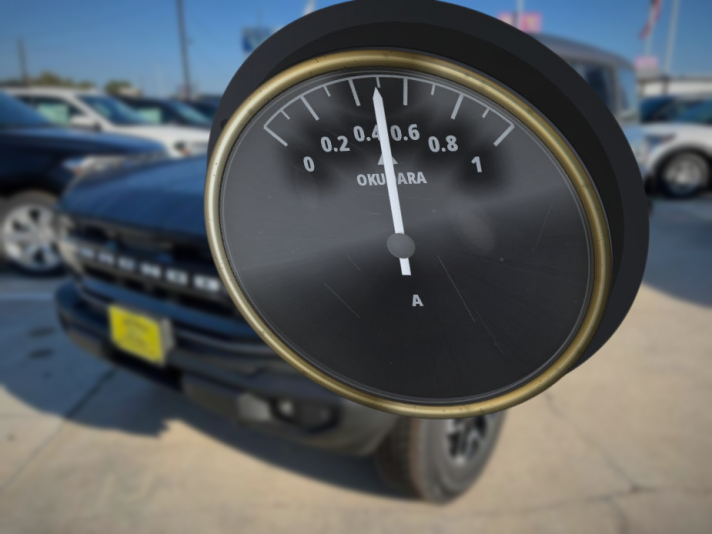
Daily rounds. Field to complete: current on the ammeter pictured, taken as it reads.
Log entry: 0.5 A
